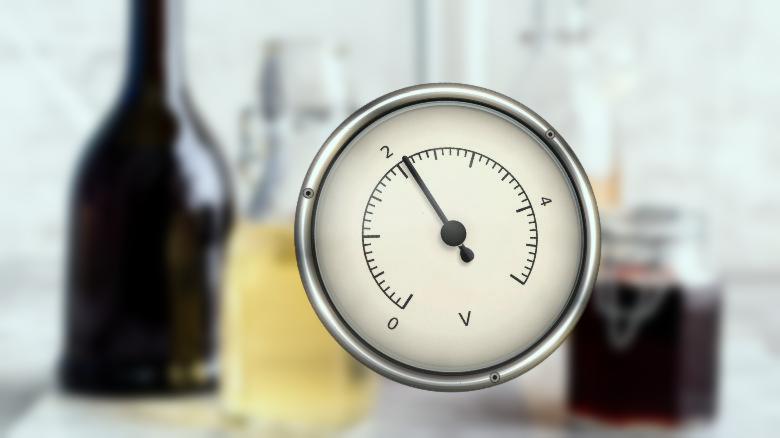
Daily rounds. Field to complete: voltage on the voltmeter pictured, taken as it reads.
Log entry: 2.1 V
